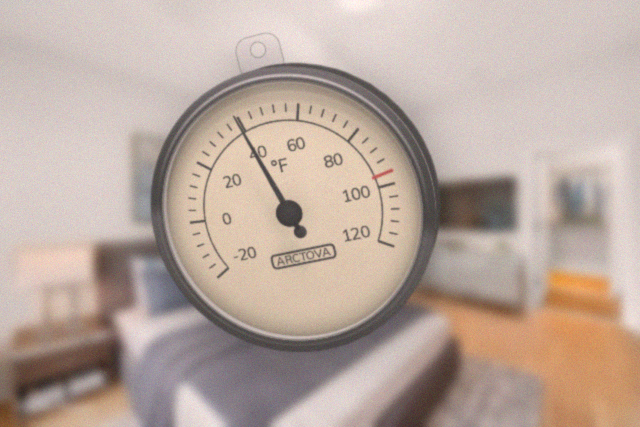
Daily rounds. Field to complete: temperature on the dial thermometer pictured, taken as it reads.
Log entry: 40 °F
